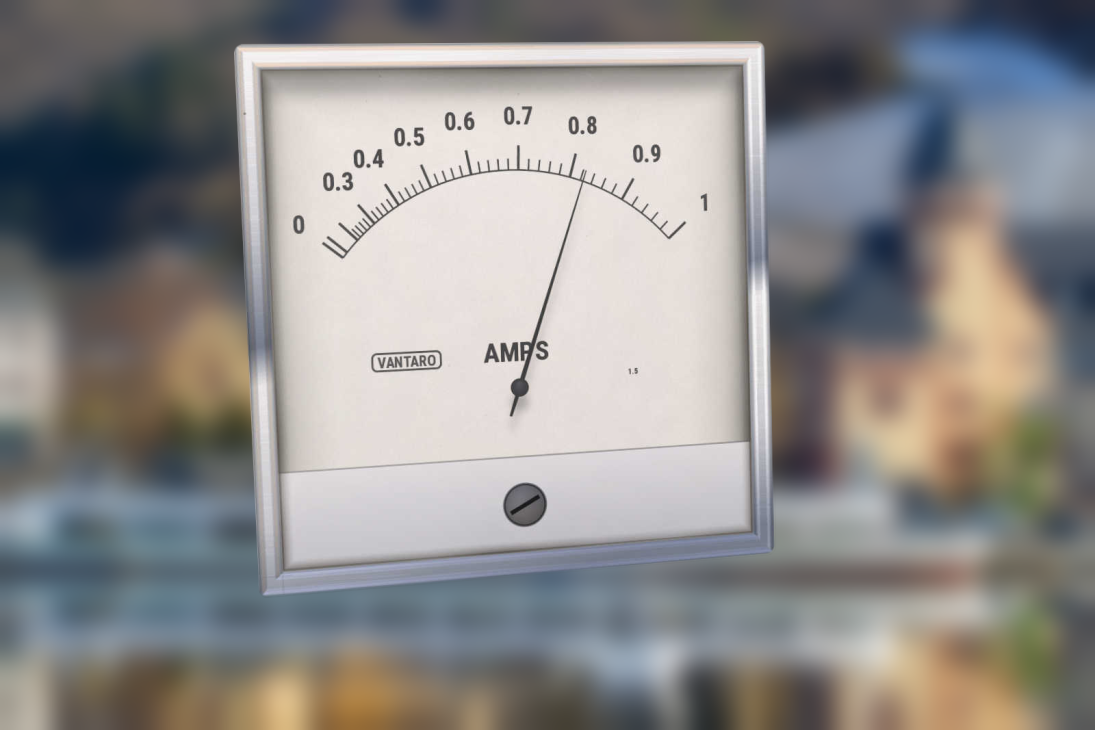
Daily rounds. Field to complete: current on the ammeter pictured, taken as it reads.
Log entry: 0.82 A
